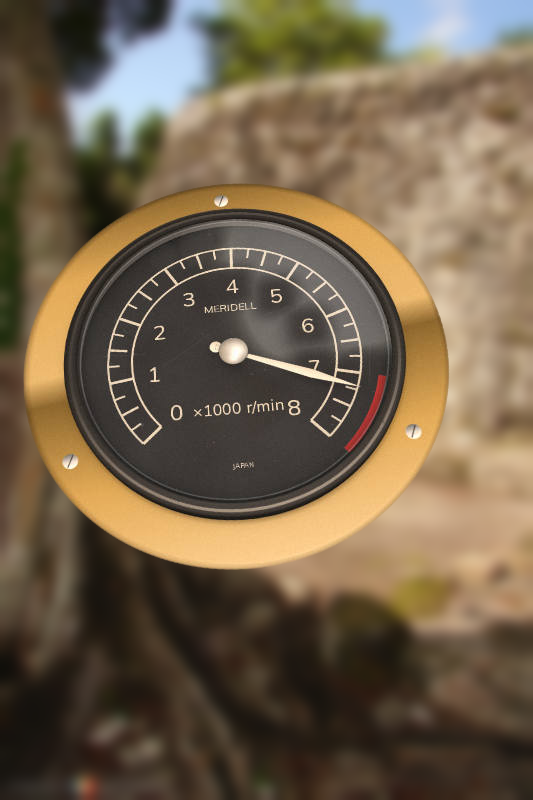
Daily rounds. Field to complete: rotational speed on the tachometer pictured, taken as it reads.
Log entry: 7250 rpm
